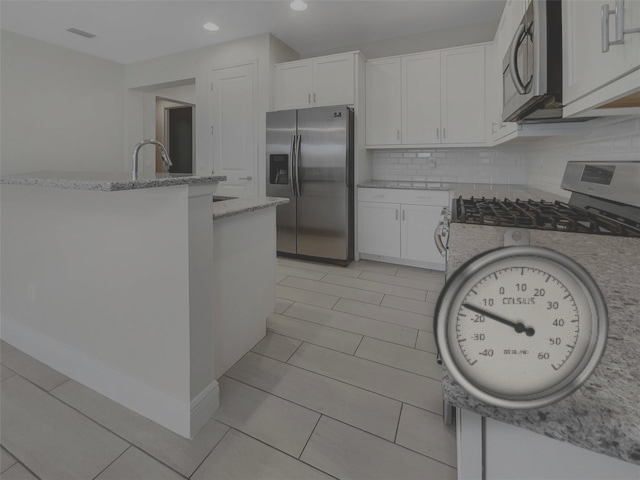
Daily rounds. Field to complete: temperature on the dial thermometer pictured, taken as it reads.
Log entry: -16 °C
